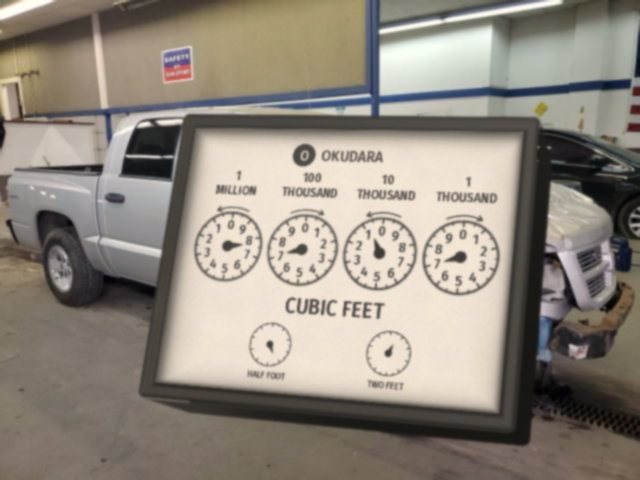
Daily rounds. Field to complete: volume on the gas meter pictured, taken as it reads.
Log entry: 770700 ft³
